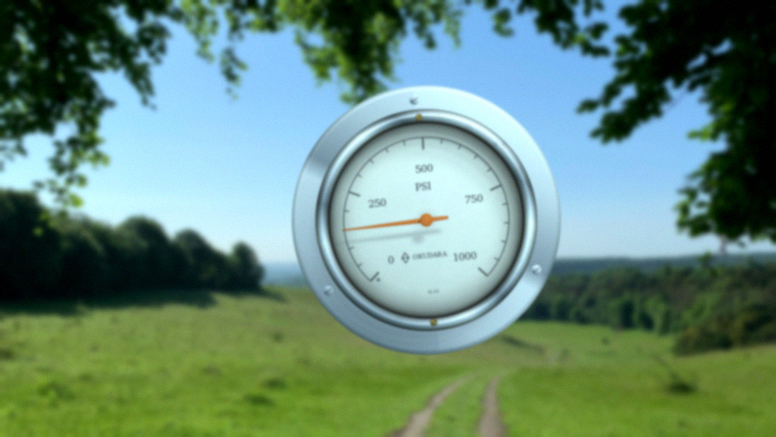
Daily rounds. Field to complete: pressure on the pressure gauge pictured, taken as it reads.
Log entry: 150 psi
